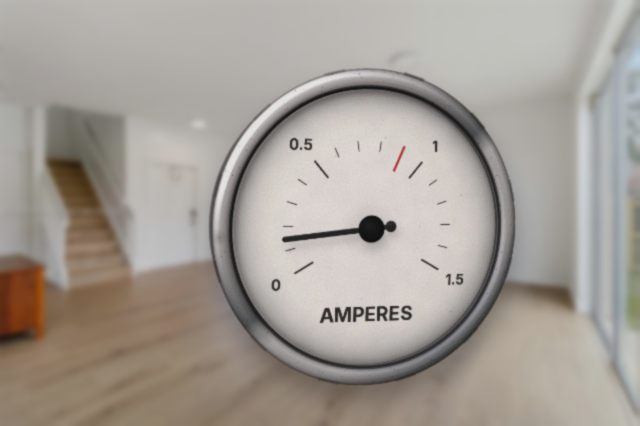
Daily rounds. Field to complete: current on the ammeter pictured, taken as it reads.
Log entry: 0.15 A
